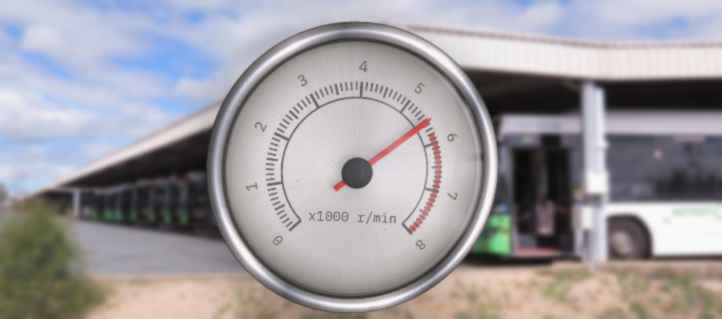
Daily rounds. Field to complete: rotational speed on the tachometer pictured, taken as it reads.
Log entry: 5500 rpm
